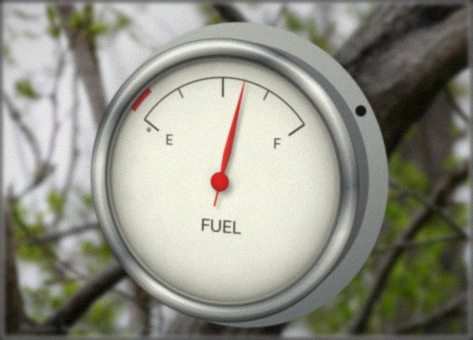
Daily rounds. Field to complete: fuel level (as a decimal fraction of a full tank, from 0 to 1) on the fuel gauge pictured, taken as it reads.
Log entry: 0.625
